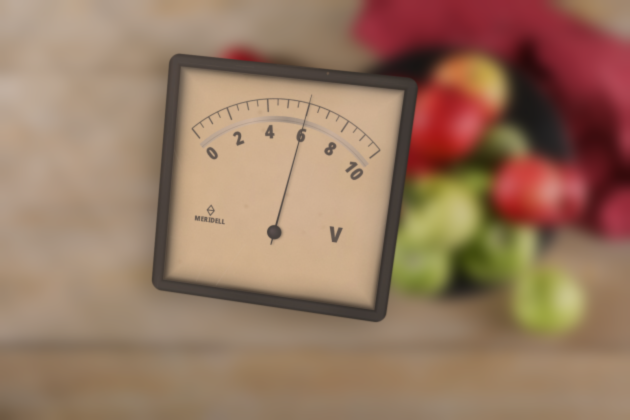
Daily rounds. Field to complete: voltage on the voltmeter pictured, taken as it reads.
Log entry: 6 V
